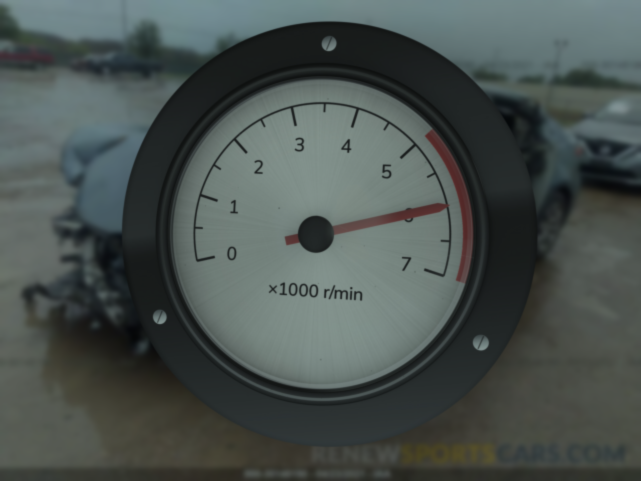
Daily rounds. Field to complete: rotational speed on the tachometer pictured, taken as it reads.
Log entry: 6000 rpm
